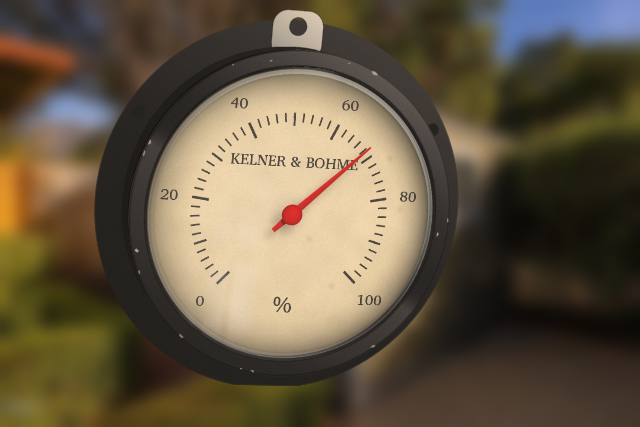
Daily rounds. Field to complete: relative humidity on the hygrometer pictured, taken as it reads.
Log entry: 68 %
